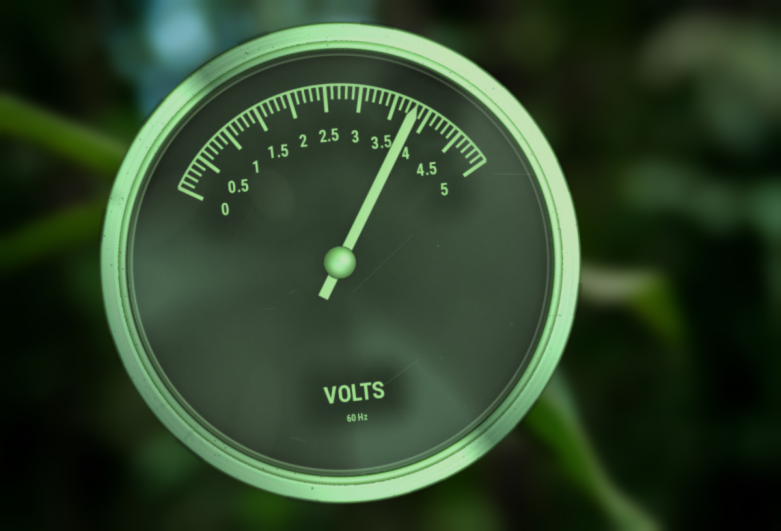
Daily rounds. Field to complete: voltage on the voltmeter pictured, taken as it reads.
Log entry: 3.8 V
